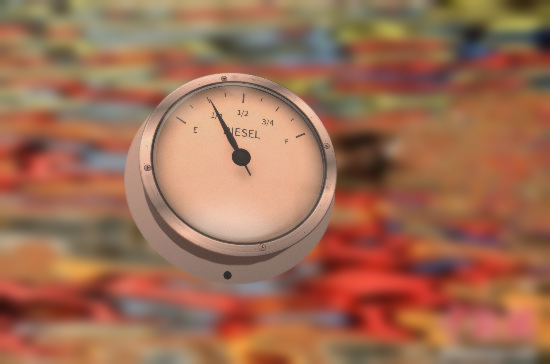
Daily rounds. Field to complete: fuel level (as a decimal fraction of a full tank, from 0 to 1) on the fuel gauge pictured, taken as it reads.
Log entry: 0.25
